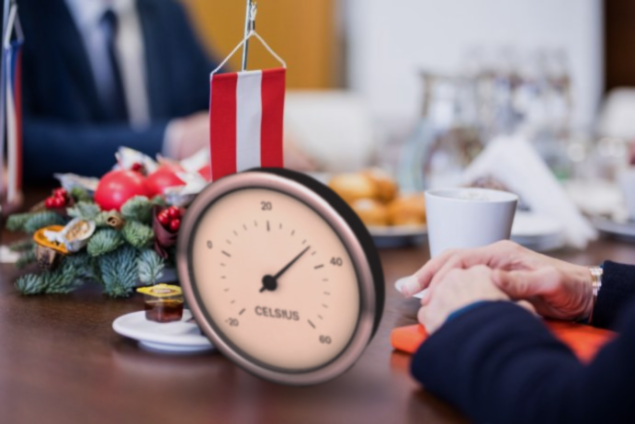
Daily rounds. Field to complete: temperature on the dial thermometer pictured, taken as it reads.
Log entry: 34 °C
